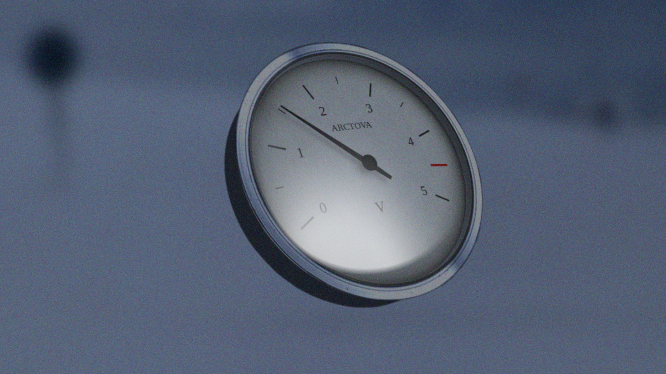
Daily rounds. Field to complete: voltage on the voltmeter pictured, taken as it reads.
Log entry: 1.5 V
